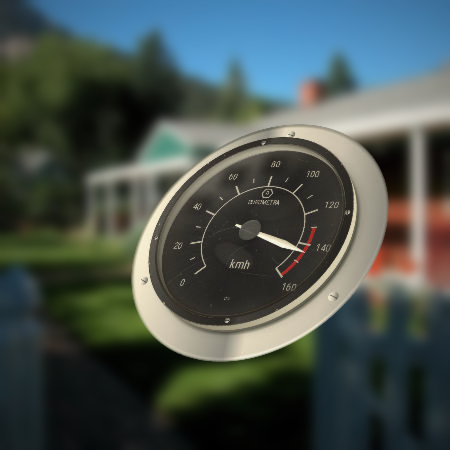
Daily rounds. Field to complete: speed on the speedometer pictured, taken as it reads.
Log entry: 145 km/h
